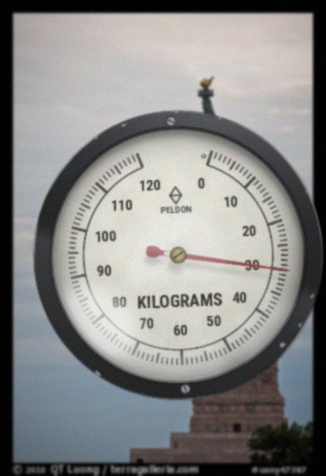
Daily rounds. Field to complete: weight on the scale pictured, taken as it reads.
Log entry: 30 kg
